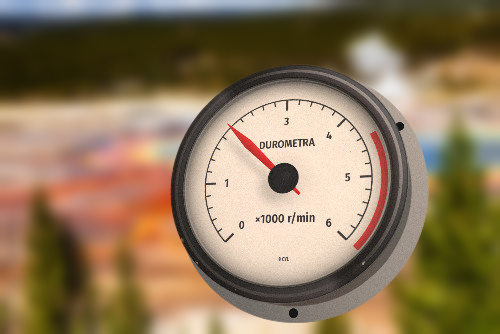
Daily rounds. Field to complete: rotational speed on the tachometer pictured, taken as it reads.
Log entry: 2000 rpm
